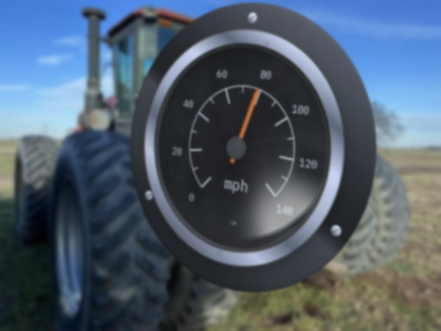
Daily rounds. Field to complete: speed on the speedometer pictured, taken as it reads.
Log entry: 80 mph
